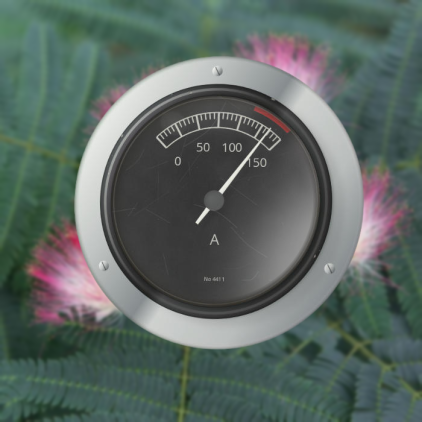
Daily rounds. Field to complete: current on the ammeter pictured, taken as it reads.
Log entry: 135 A
